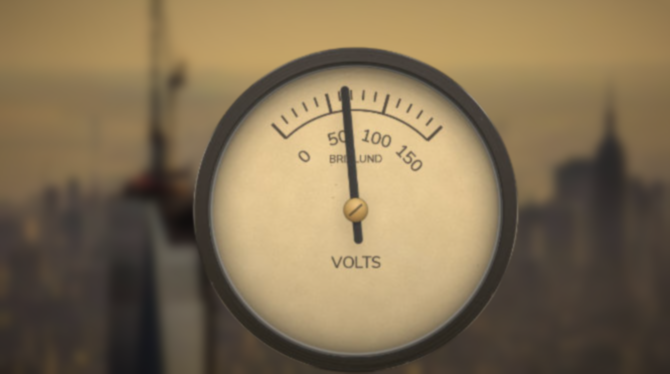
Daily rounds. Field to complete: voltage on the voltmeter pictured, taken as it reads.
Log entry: 65 V
